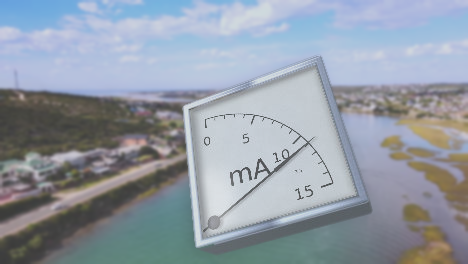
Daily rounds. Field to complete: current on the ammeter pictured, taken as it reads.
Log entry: 11 mA
